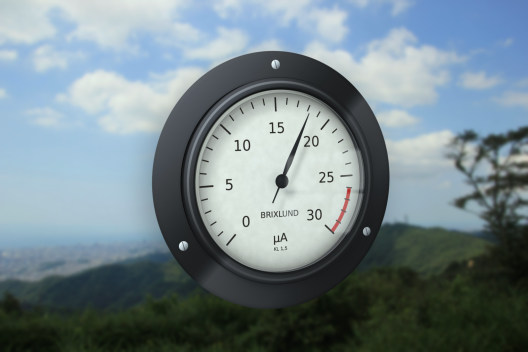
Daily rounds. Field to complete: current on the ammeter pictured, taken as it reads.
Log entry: 18 µA
